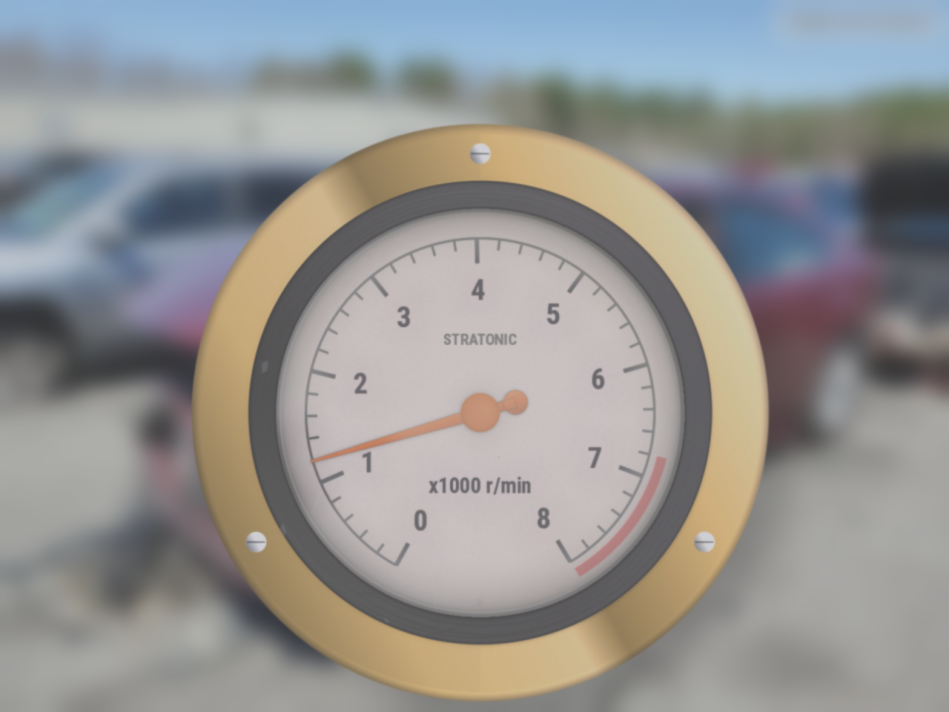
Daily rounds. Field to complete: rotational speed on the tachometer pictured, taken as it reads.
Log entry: 1200 rpm
